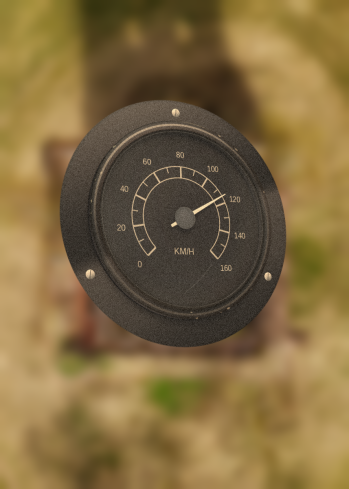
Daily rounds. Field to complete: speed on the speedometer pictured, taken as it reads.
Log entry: 115 km/h
